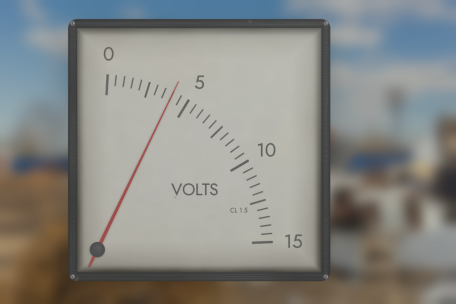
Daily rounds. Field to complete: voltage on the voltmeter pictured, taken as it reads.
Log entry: 4 V
